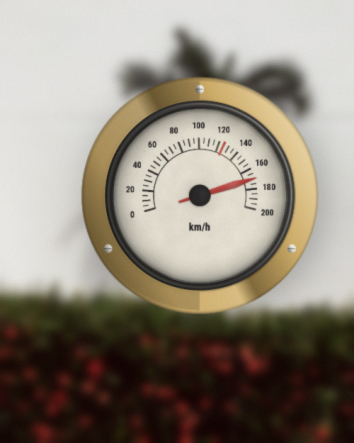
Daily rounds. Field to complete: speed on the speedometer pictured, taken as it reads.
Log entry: 170 km/h
